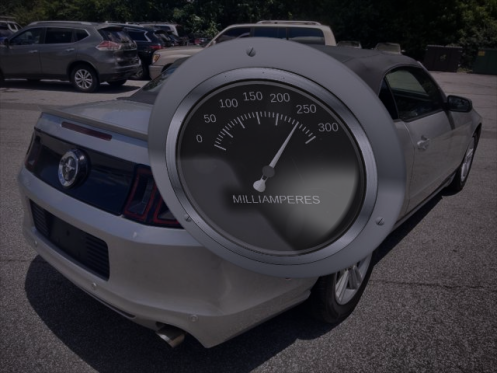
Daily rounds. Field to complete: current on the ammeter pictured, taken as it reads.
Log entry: 250 mA
